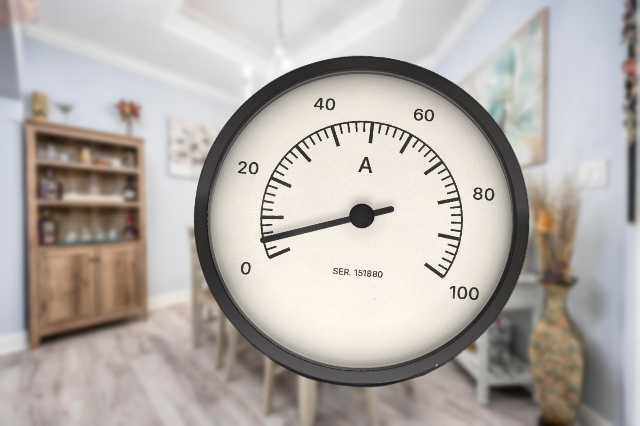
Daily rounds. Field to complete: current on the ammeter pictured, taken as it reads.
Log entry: 4 A
